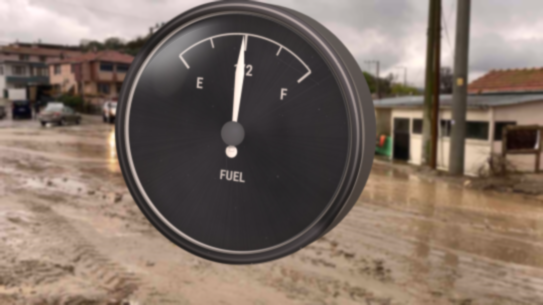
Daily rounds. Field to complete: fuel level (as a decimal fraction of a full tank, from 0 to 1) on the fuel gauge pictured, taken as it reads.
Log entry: 0.5
